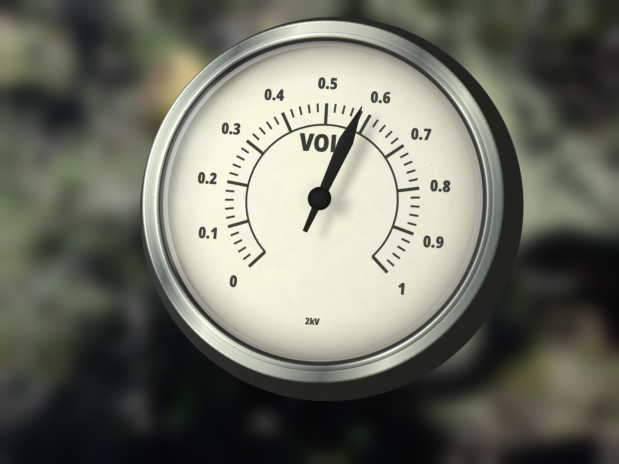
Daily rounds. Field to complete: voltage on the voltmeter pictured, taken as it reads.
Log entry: 0.58 V
